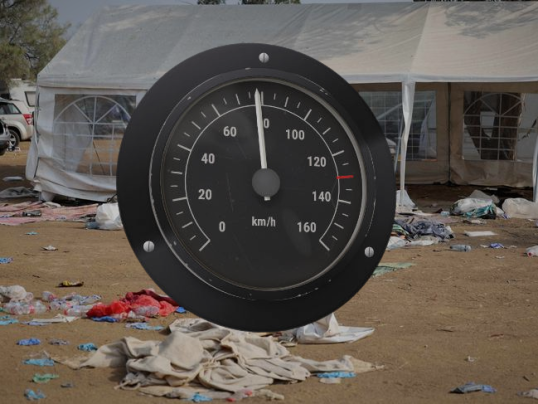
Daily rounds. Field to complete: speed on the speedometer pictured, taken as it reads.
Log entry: 77.5 km/h
